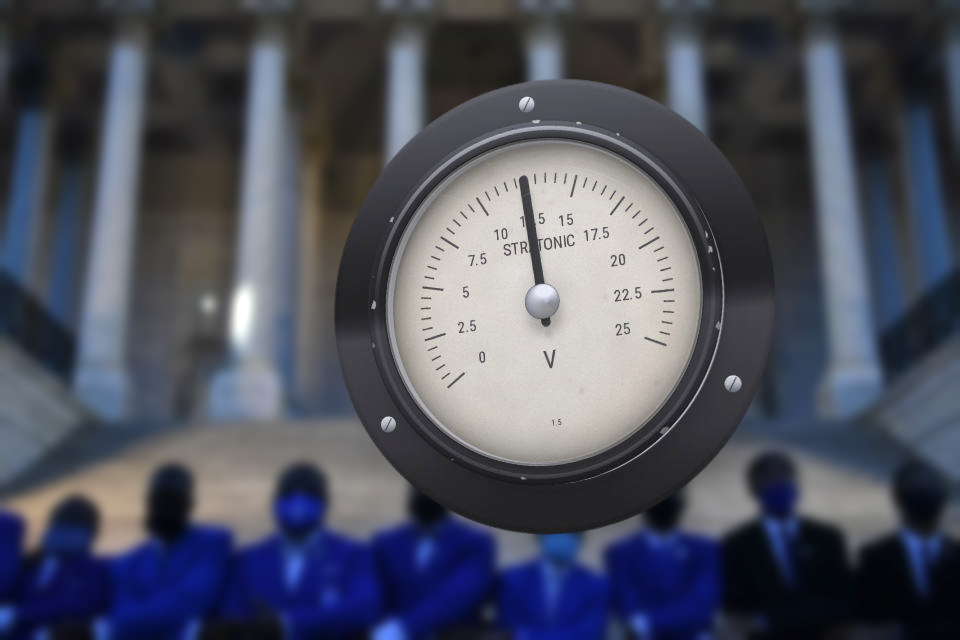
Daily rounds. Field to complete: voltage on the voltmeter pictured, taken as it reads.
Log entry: 12.5 V
